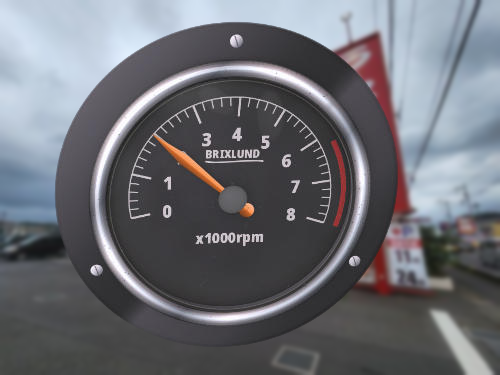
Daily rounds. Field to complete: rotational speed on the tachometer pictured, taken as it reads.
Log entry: 2000 rpm
